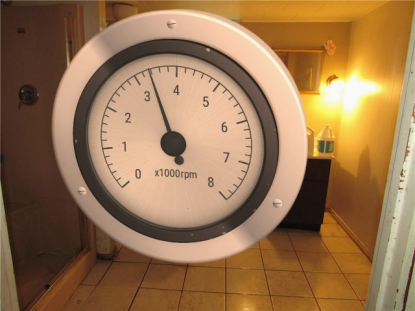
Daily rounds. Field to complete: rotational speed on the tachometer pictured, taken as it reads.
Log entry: 3400 rpm
